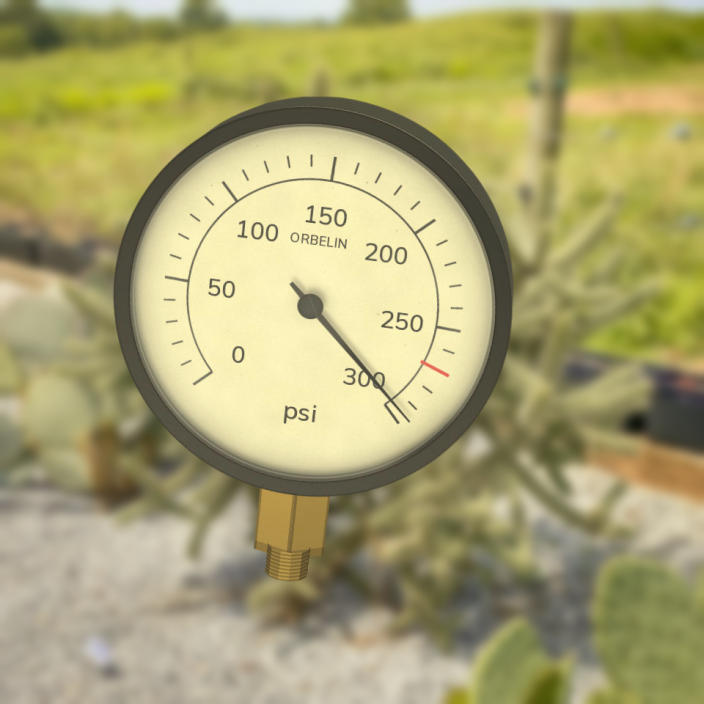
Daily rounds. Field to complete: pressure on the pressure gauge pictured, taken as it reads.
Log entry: 295 psi
